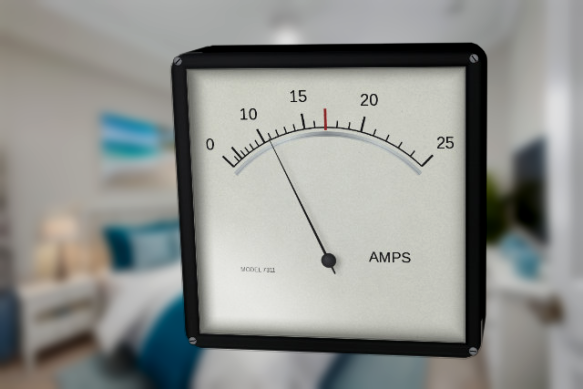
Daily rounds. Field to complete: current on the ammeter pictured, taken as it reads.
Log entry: 11 A
